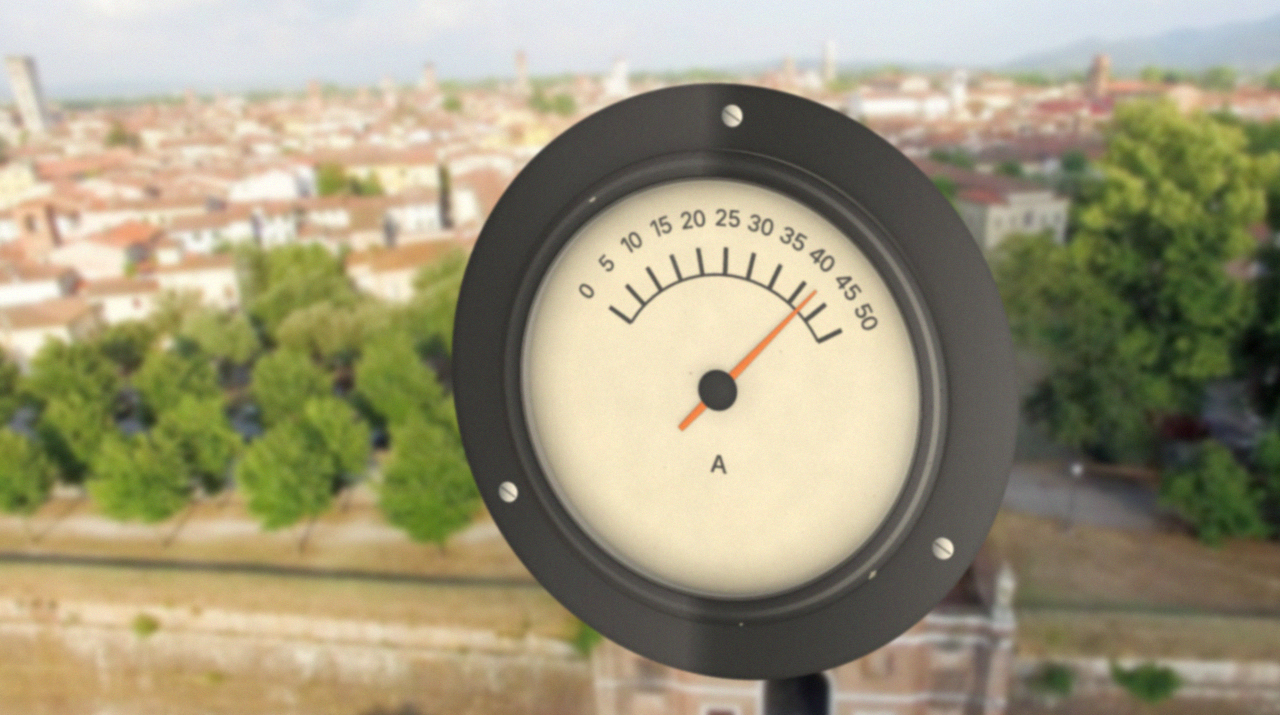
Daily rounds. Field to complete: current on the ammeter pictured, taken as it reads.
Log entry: 42.5 A
